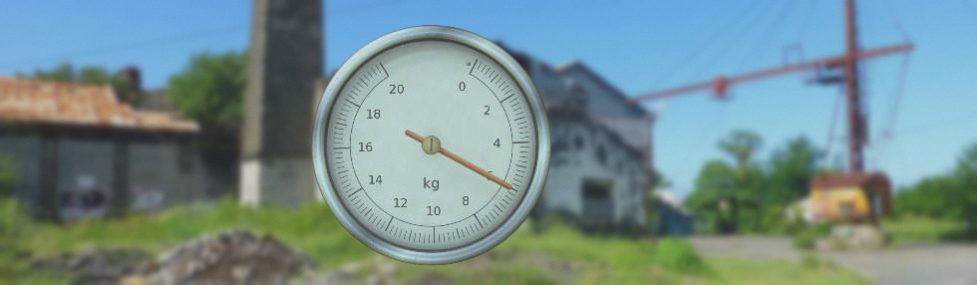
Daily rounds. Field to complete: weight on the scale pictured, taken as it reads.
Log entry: 6 kg
